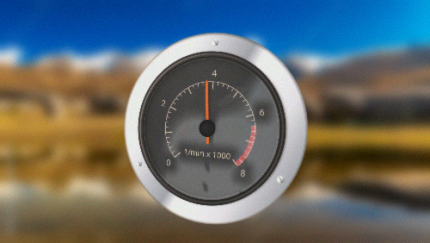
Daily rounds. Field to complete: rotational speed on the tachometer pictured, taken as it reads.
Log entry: 3800 rpm
